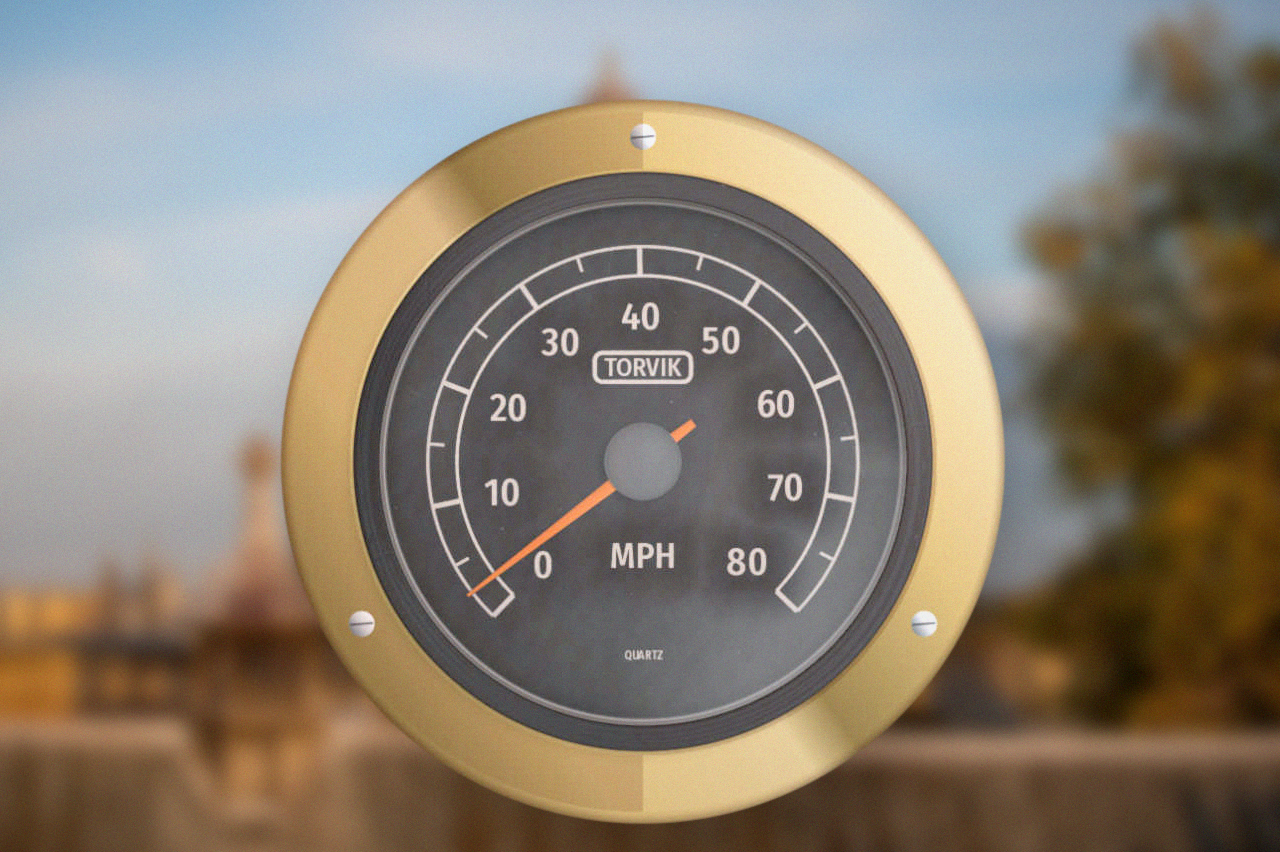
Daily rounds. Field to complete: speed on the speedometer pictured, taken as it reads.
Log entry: 2.5 mph
